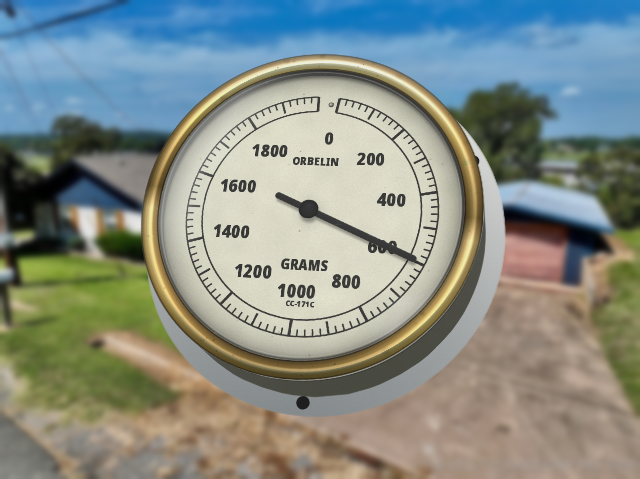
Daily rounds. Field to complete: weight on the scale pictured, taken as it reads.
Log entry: 600 g
